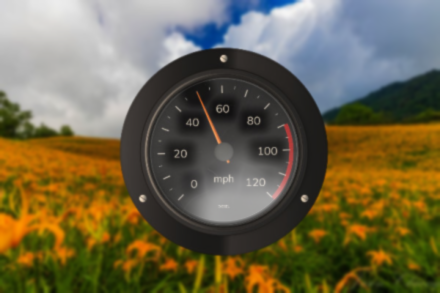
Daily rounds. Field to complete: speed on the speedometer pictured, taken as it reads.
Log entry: 50 mph
